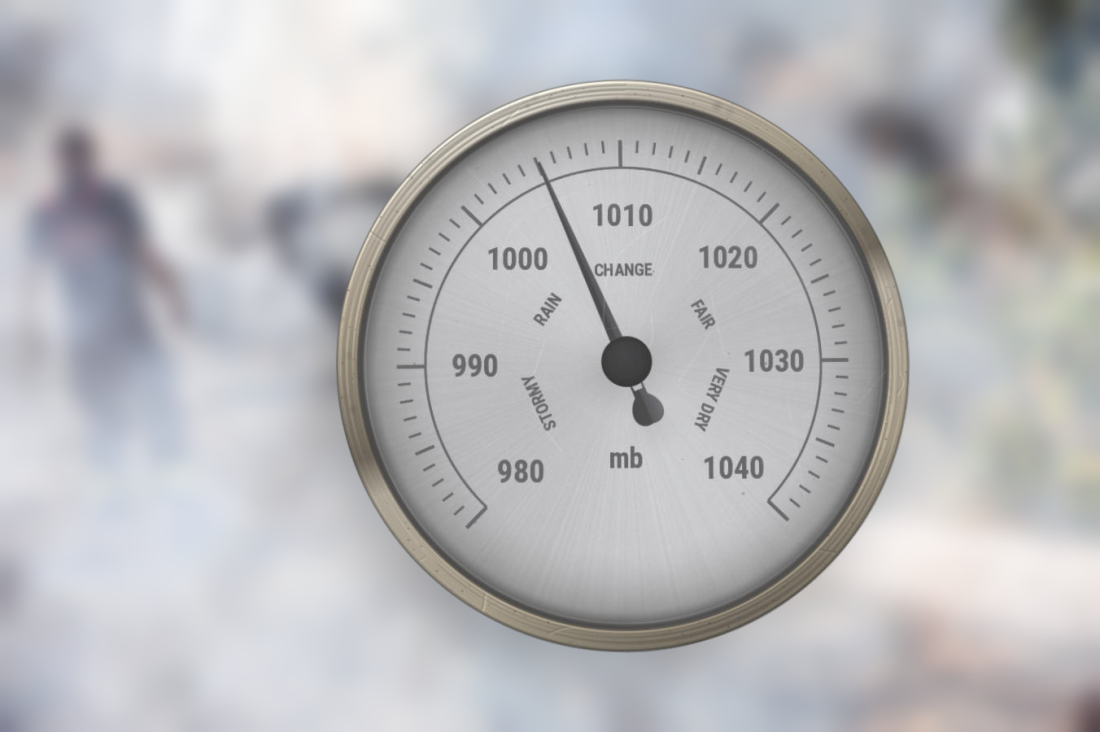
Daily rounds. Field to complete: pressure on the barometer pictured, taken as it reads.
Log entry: 1005 mbar
